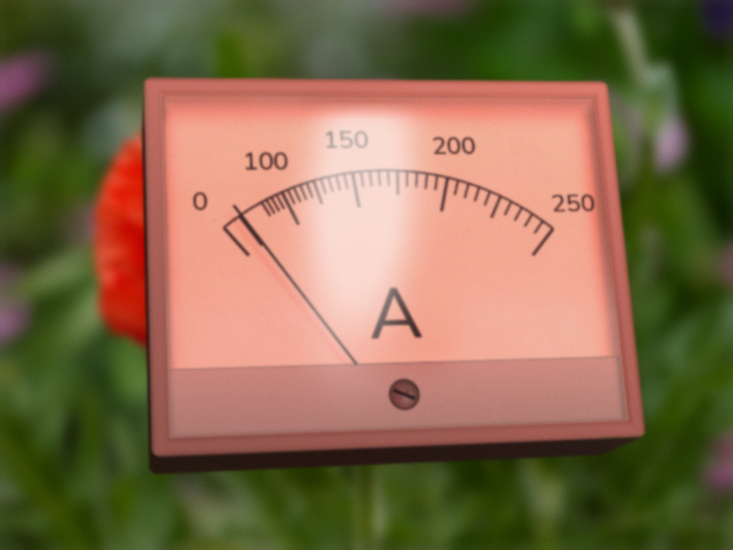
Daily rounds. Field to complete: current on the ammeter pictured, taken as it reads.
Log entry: 50 A
